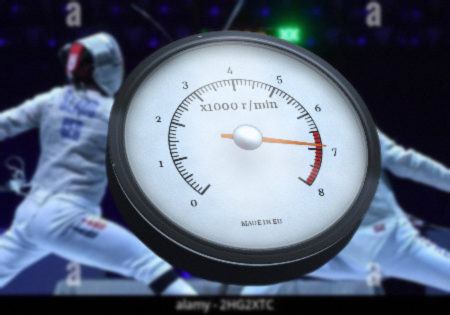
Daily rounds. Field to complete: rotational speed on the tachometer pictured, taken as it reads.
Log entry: 7000 rpm
